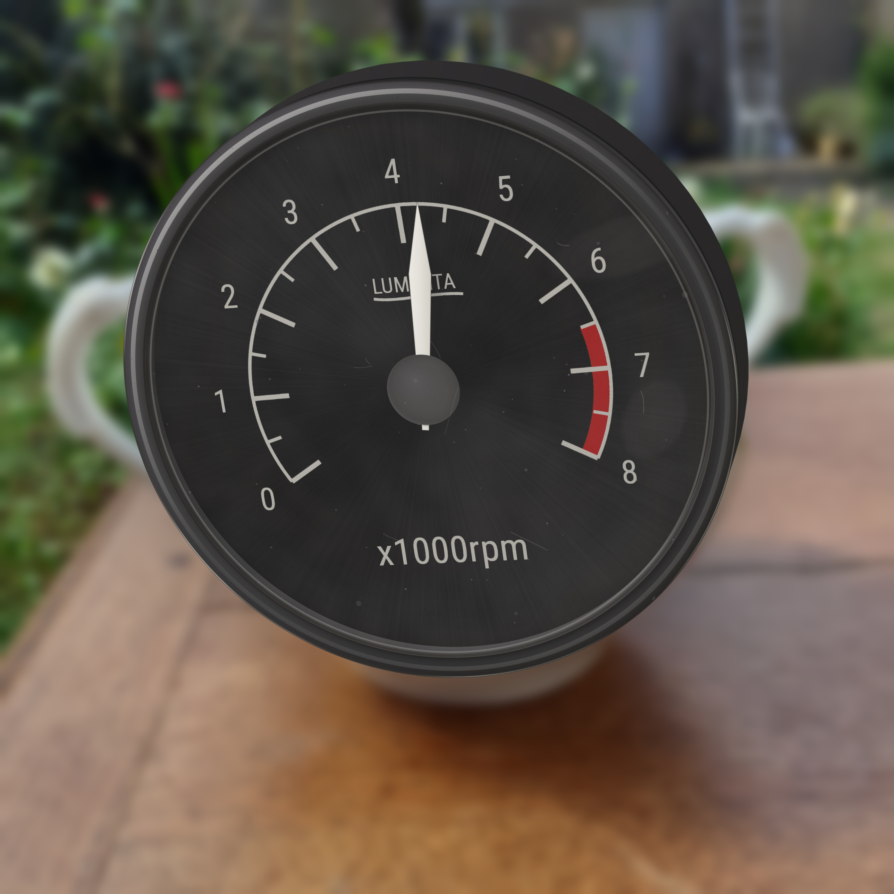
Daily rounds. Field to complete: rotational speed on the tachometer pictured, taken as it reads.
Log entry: 4250 rpm
